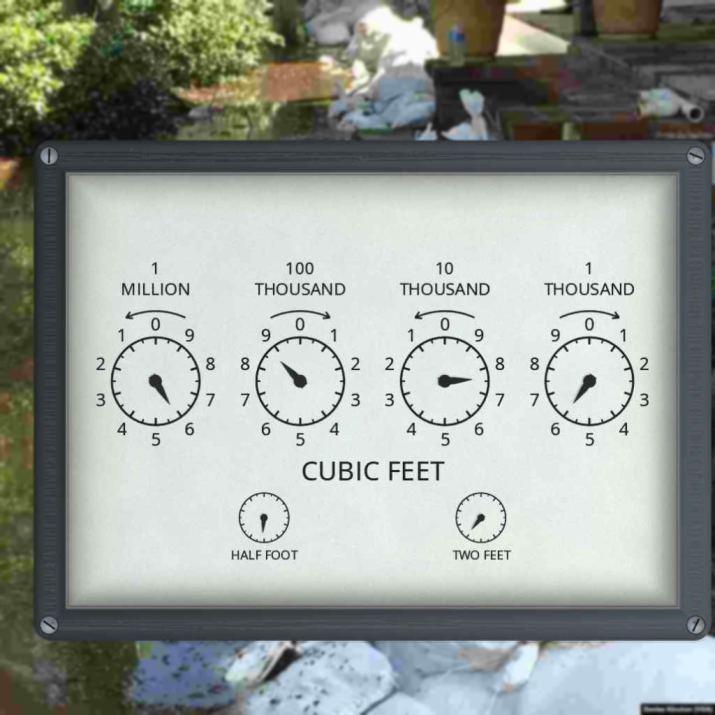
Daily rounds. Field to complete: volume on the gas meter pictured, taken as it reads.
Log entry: 587600 ft³
